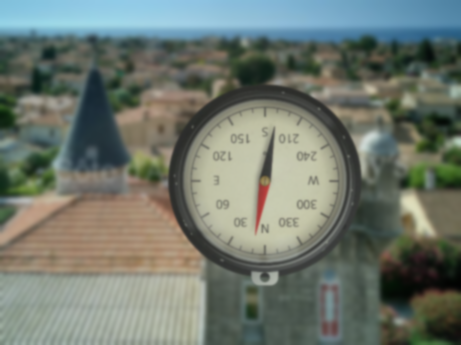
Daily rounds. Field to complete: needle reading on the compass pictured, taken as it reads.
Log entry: 10 °
